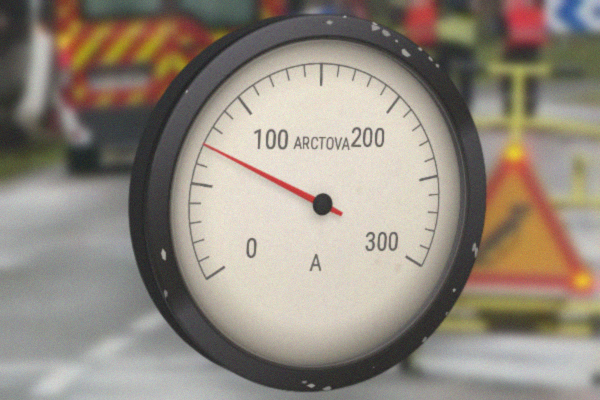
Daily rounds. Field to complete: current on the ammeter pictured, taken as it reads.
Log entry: 70 A
